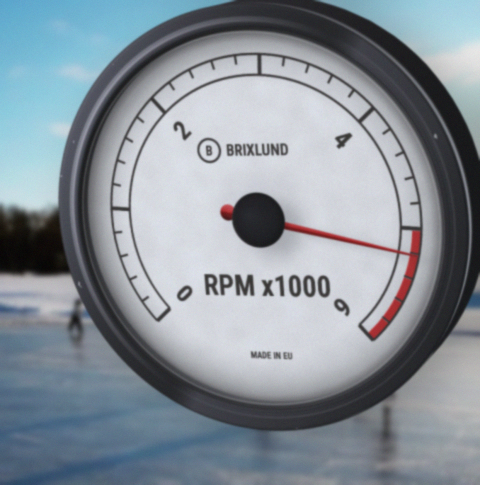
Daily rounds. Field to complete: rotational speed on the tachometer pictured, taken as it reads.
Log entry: 5200 rpm
